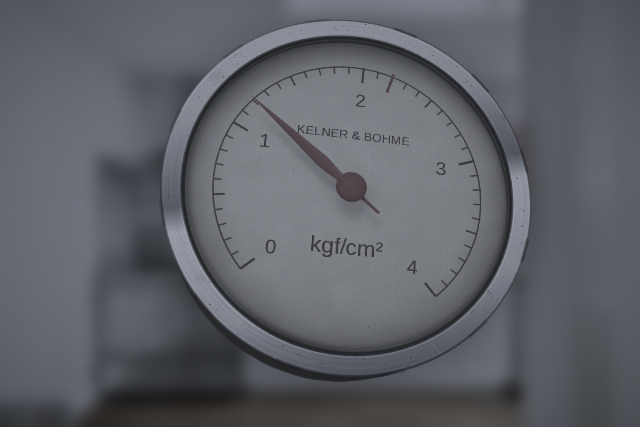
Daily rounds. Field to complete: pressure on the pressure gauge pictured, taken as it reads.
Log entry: 1.2 kg/cm²
